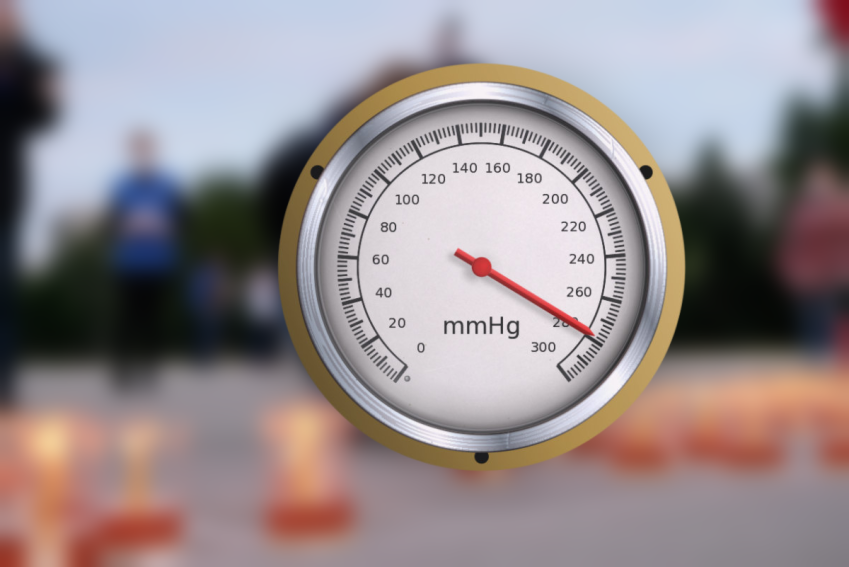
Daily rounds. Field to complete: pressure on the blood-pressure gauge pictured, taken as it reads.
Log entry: 278 mmHg
